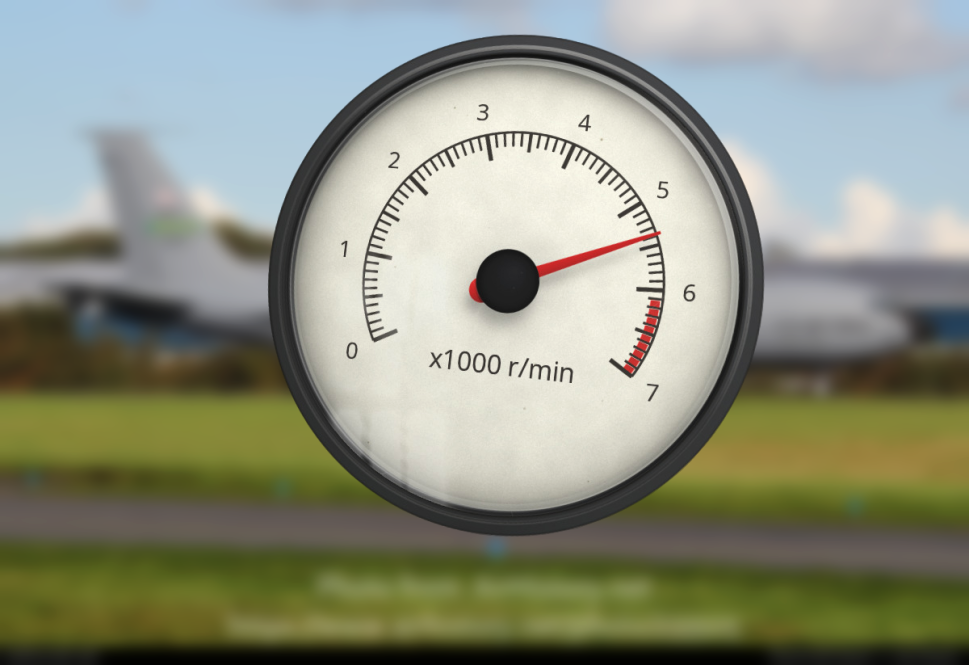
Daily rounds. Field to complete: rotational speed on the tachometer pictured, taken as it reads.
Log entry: 5400 rpm
